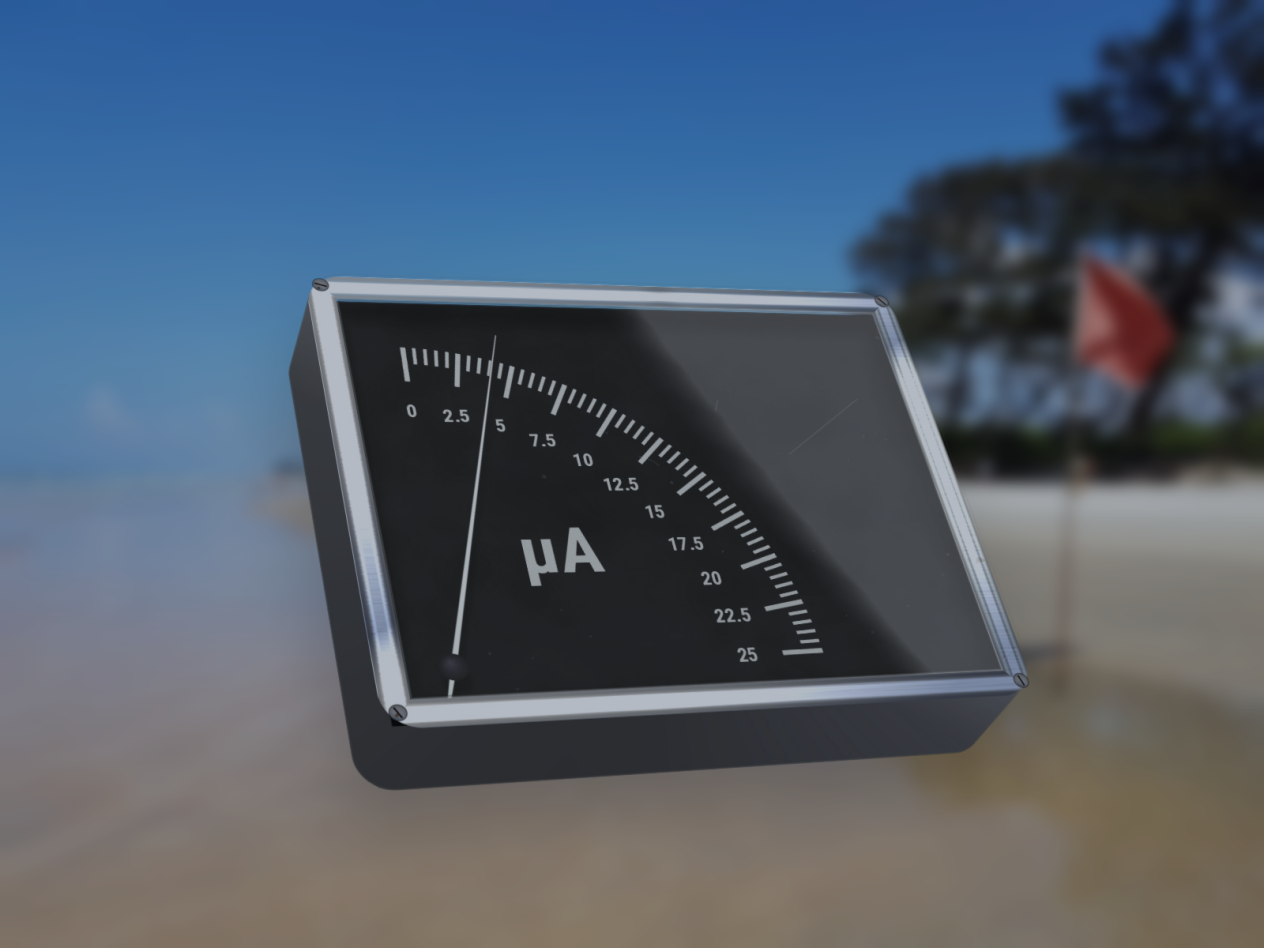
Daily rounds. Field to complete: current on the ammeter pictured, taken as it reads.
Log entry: 4 µA
